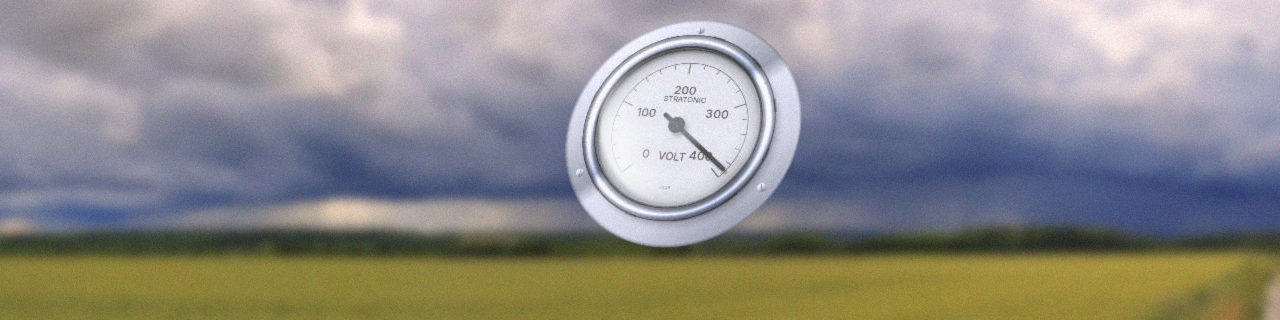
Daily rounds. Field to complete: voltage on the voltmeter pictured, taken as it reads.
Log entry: 390 V
